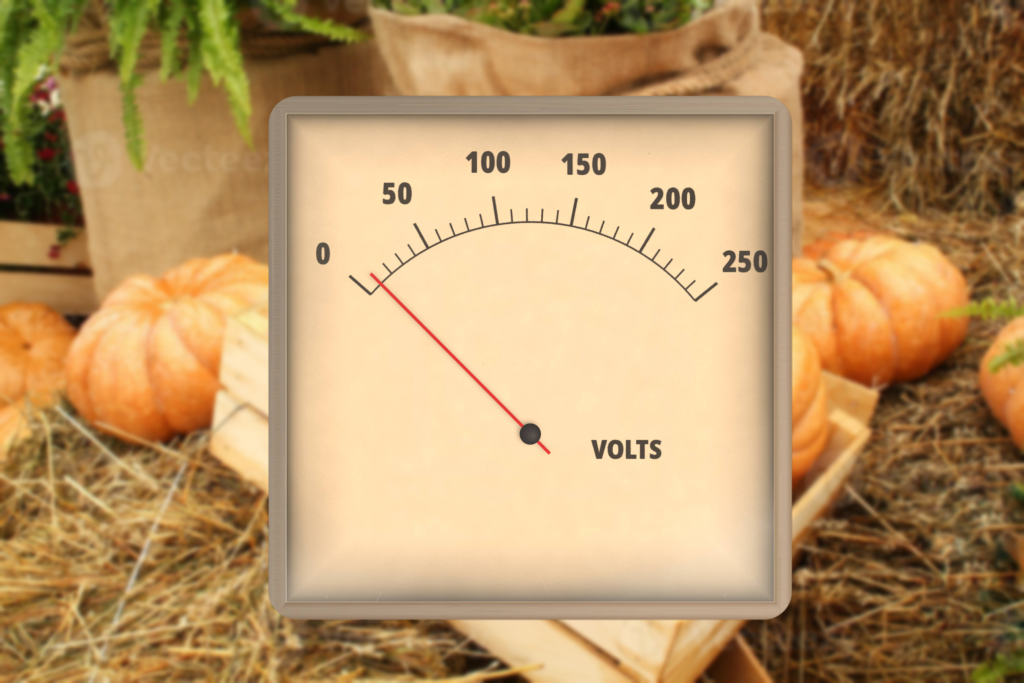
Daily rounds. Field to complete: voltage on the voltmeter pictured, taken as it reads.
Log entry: 10 V
